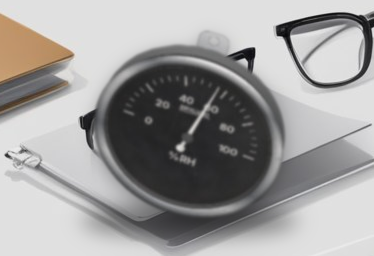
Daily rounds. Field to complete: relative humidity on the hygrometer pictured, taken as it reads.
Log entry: 56 %
